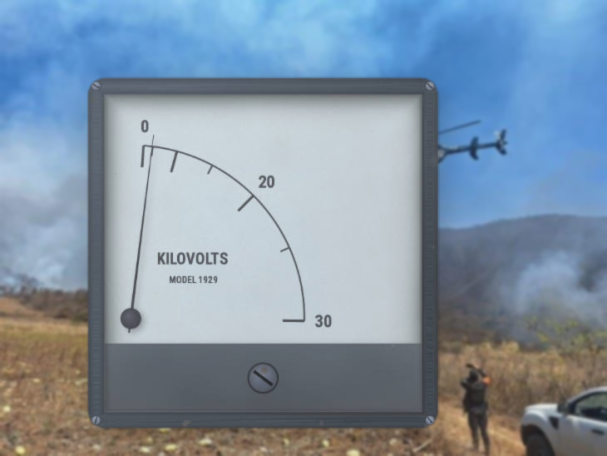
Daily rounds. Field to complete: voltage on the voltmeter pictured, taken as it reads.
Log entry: 5 kV
